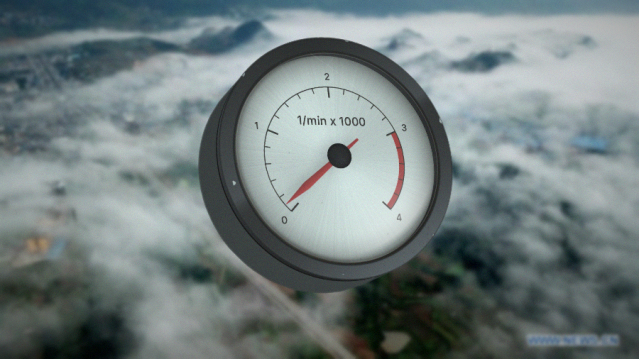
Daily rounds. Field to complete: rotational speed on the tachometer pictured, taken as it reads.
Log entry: 100 rpm
